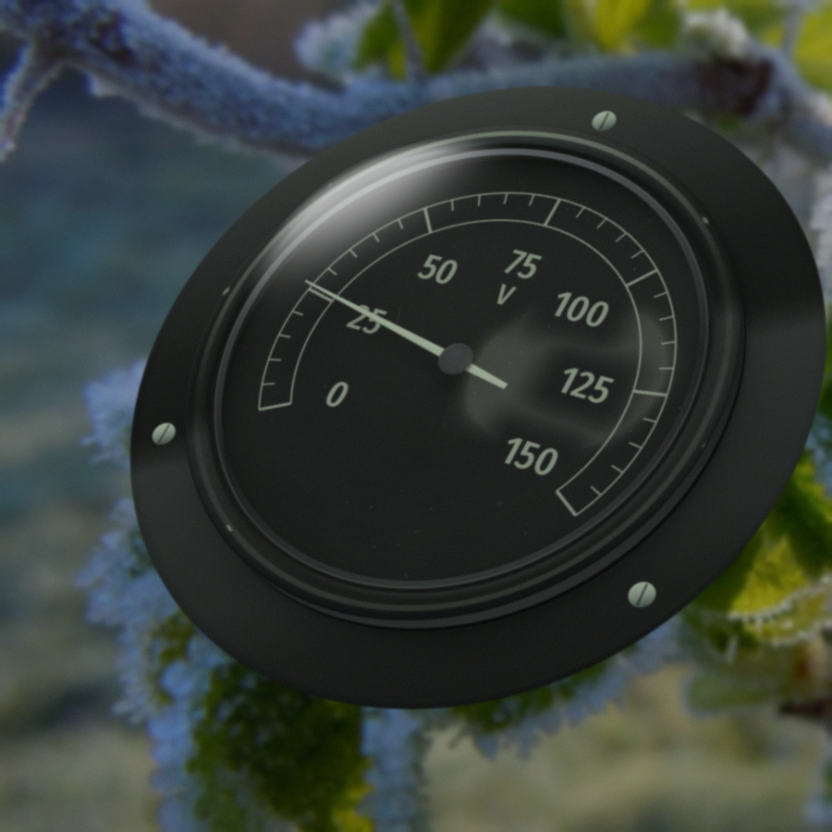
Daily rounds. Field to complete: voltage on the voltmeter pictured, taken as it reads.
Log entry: 25 V
